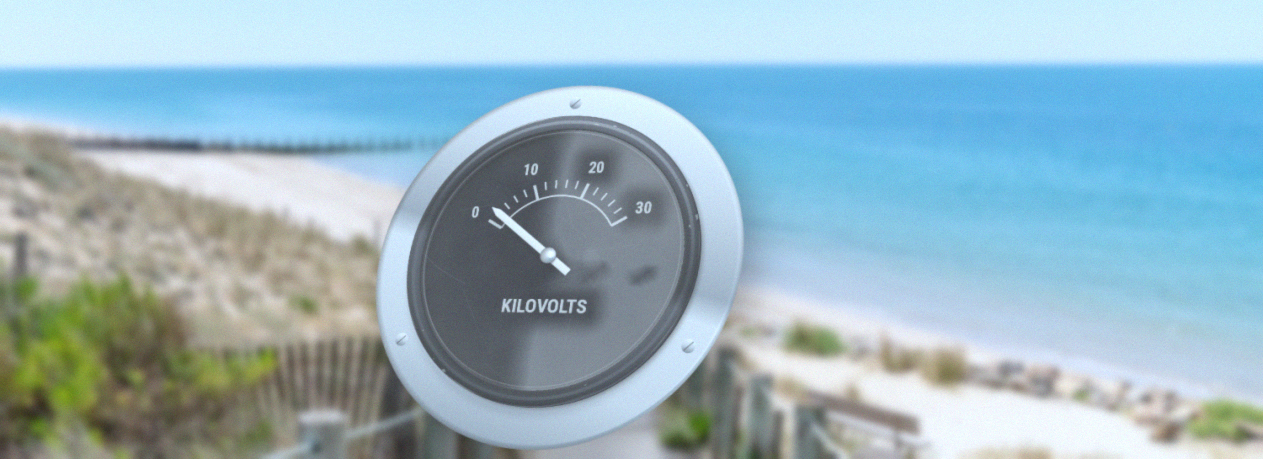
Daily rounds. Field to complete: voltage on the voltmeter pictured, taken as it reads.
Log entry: 2 kV
